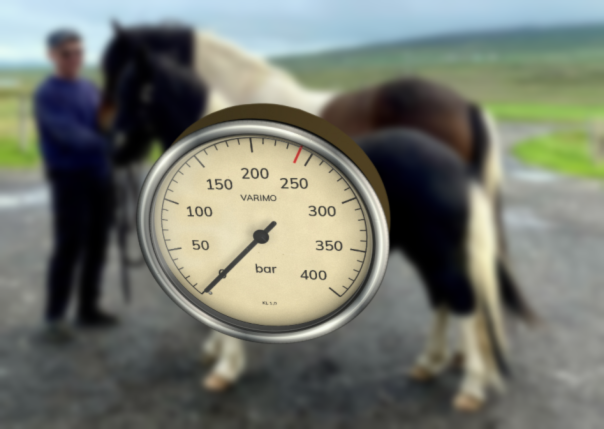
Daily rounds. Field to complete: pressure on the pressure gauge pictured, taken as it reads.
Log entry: 0 bar
